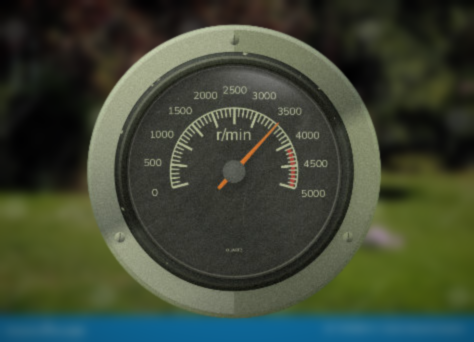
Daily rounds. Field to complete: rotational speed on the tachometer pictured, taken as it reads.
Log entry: 3500 rpm
